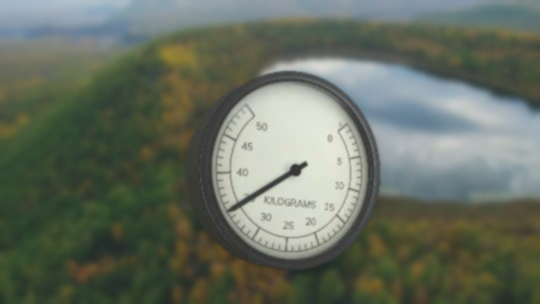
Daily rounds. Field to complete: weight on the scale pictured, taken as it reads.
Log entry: 35 kg
